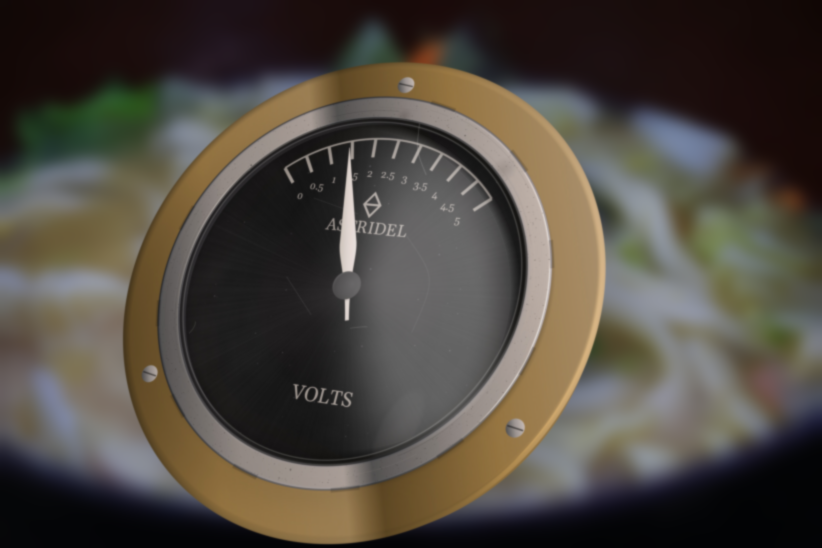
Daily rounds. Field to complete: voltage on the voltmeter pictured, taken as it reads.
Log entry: 1.5 V
